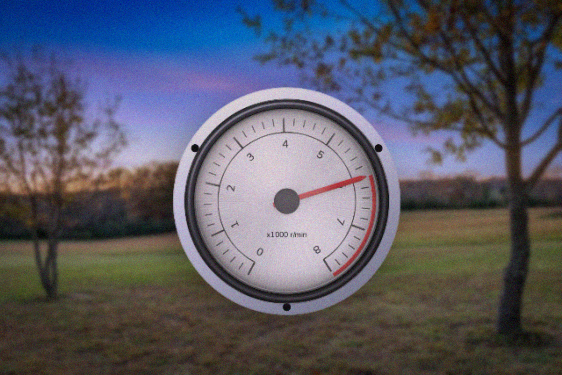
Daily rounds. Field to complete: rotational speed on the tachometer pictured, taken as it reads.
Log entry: 6000 rpm
